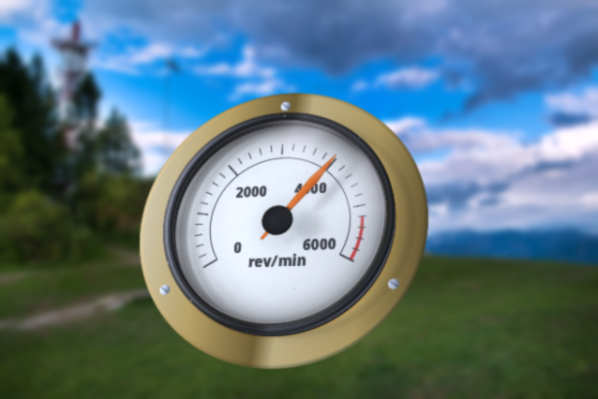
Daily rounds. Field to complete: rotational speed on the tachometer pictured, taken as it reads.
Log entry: 4000 rpm
